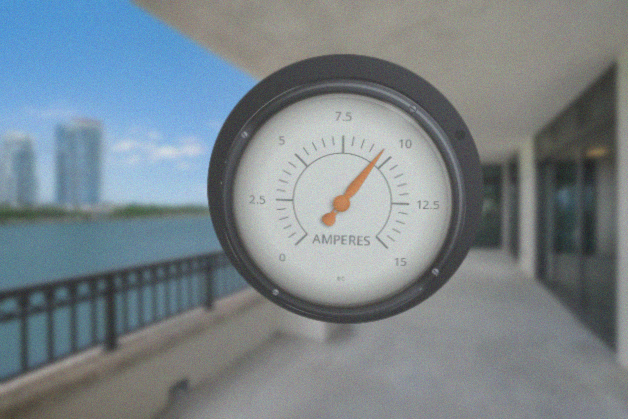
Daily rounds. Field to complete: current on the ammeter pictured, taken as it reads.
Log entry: 9.5 A
